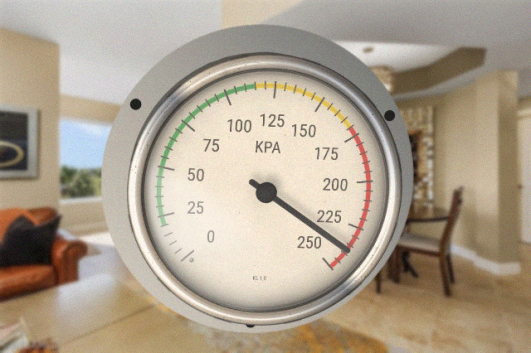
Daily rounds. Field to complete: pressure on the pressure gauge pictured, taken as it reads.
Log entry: 237.5 kPa
